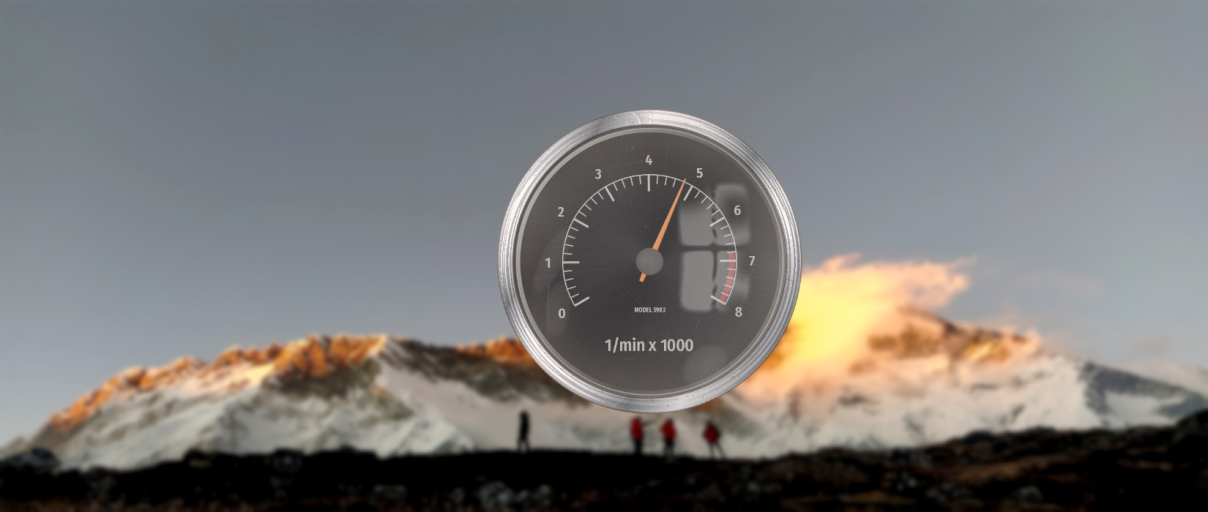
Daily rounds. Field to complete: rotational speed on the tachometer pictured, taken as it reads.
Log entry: 4800 rpm
